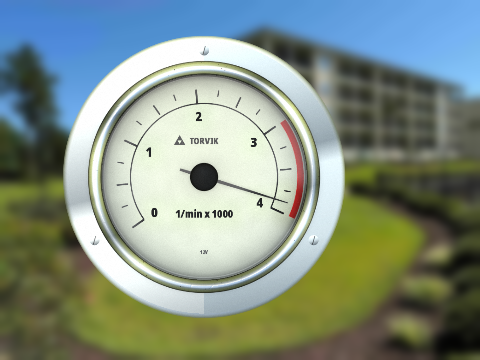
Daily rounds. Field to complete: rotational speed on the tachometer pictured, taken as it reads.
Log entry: 3875 rpm
